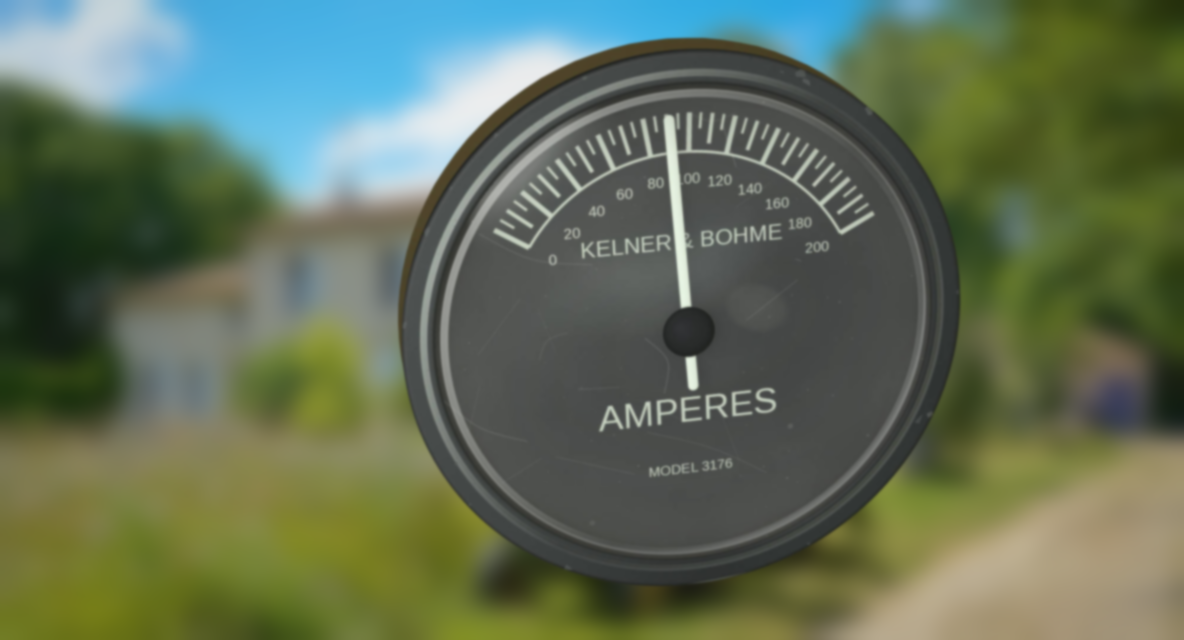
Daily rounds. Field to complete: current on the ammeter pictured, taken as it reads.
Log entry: 90 A
